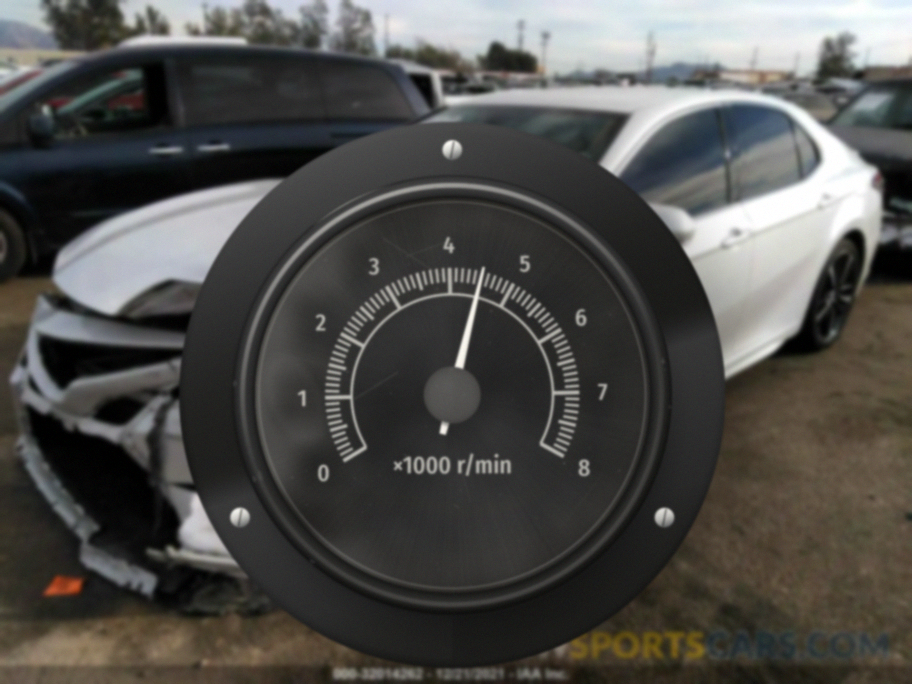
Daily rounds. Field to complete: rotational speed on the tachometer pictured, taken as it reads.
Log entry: 4500 rpm
